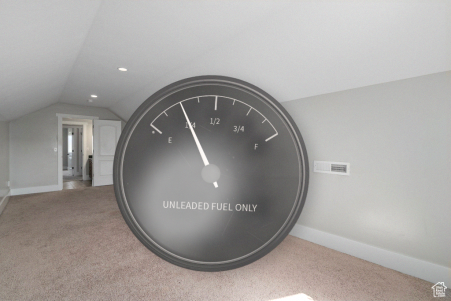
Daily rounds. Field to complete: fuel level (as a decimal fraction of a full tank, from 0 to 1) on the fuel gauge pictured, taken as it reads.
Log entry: 0.25
